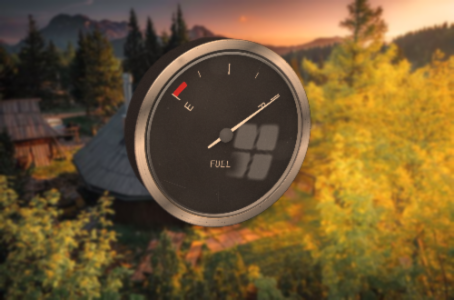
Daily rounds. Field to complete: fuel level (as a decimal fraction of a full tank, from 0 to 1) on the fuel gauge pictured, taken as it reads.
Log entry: 1
